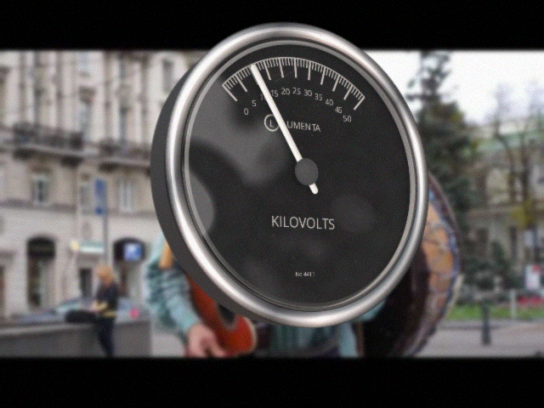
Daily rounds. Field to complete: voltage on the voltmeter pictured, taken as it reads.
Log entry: 10 kV
